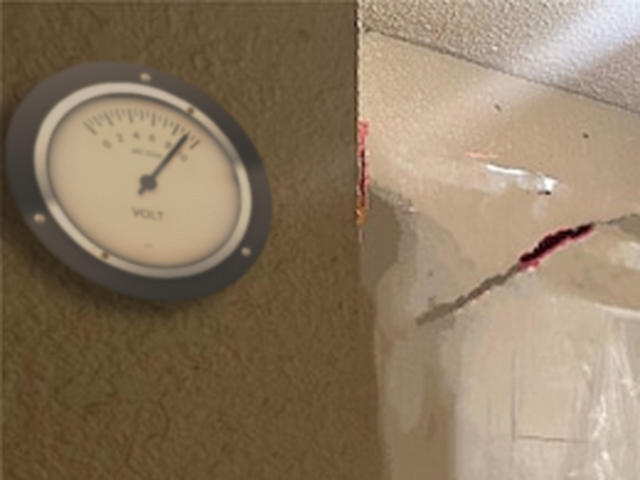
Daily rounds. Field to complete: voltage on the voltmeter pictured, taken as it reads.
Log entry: 9 V
